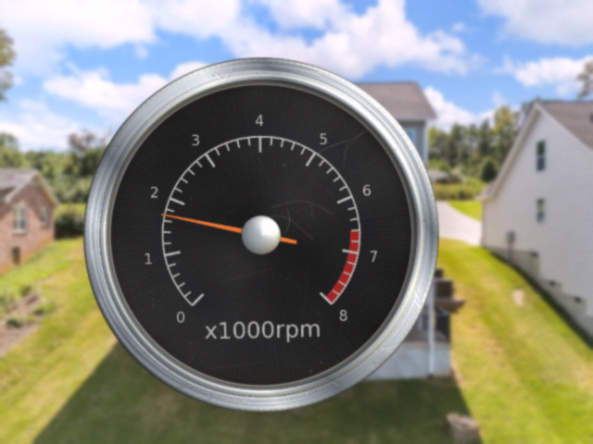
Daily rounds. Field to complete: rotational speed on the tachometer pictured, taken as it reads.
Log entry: 1700 rpm
